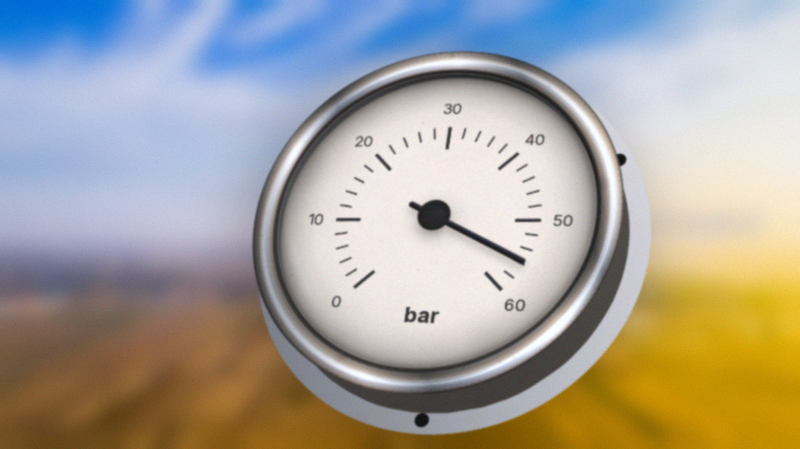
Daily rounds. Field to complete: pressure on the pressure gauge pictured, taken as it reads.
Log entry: 56 bar
